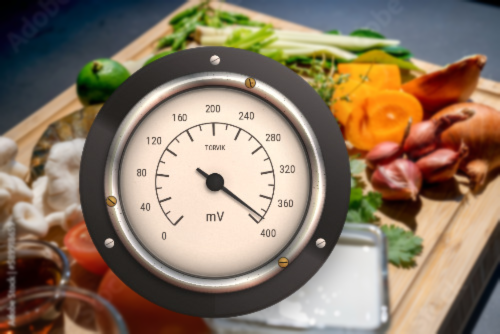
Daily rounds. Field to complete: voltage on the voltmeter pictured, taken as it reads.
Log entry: 390 mV
